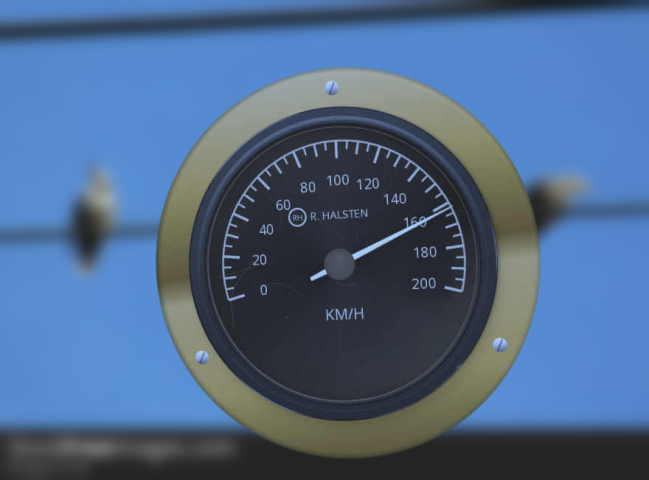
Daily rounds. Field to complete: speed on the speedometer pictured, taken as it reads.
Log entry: 162.5 km/h
